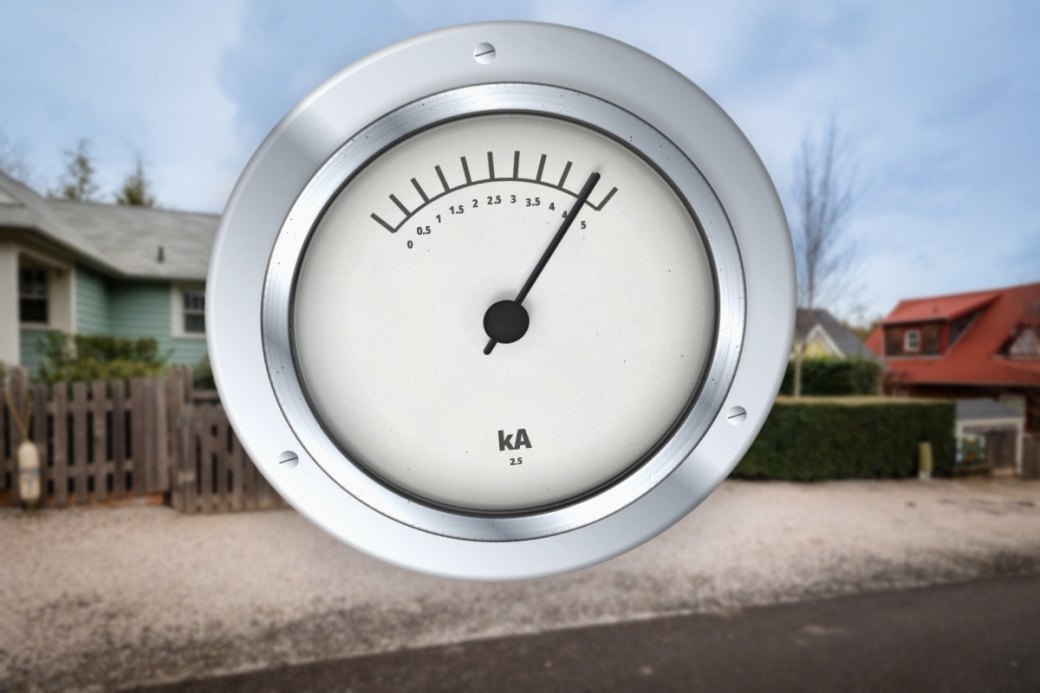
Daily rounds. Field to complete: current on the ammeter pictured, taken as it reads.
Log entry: 4.5 kA
